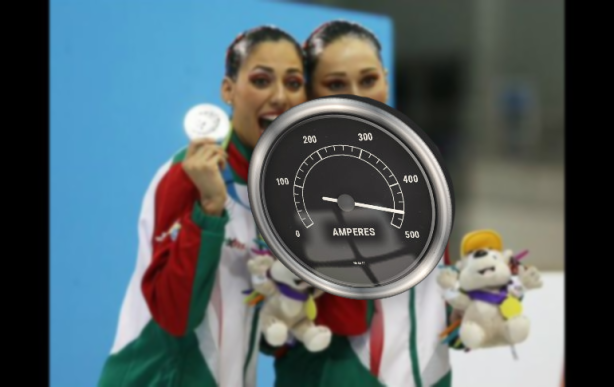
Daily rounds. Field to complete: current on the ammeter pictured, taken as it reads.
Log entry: 460 A
